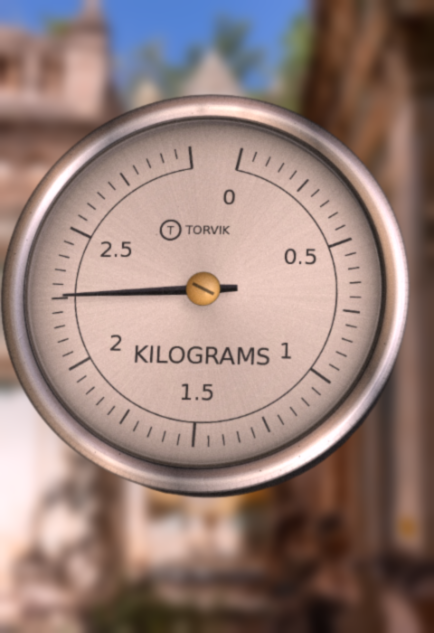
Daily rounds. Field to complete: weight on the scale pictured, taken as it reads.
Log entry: 2.25 kg
